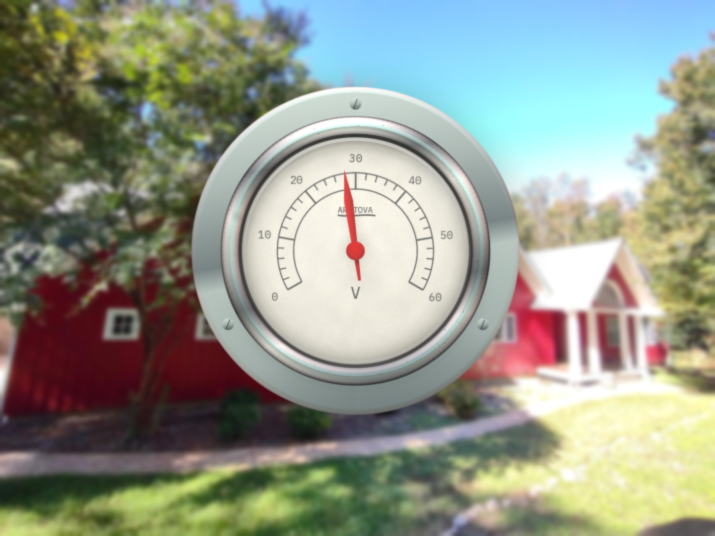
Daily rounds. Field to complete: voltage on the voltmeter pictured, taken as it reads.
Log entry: 28 V
